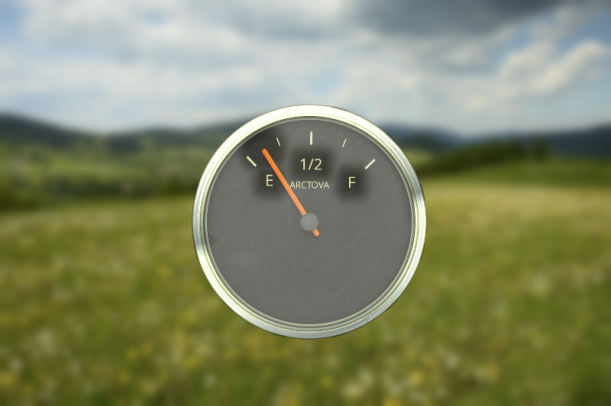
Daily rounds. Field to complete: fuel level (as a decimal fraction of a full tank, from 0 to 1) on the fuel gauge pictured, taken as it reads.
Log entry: 0.125
